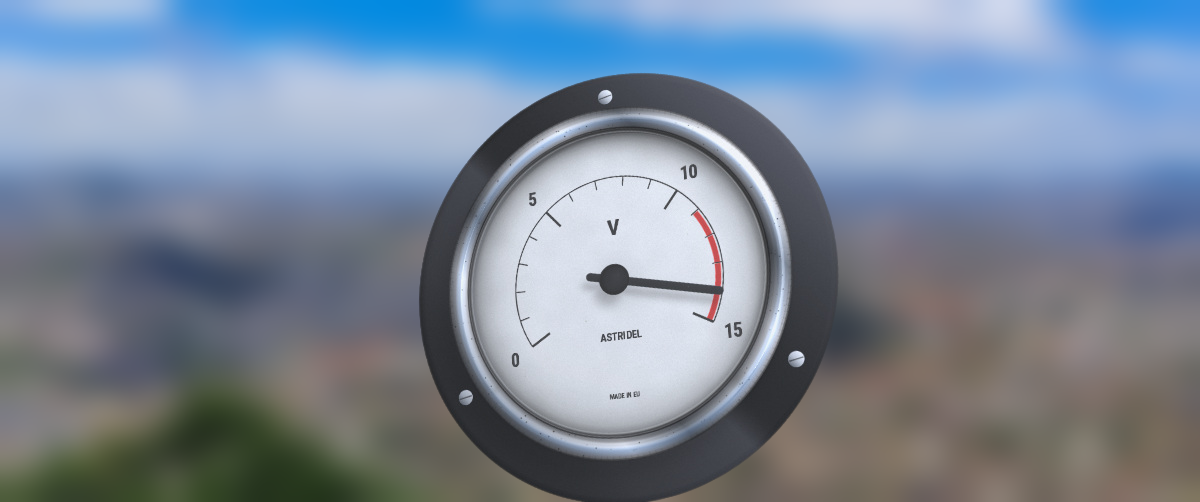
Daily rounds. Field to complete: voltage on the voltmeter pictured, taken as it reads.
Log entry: 14 V
